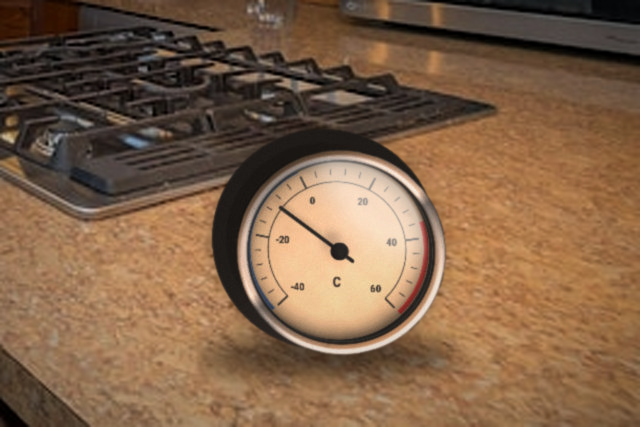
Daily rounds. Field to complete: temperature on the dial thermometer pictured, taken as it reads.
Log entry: -10 °C
